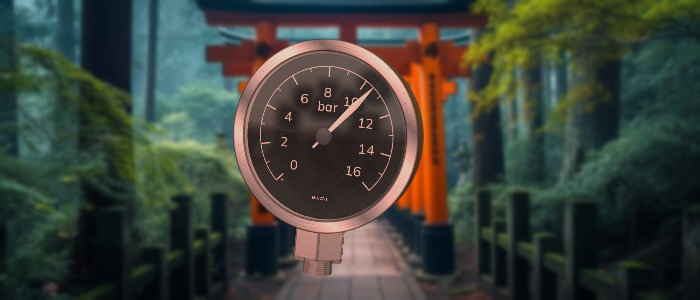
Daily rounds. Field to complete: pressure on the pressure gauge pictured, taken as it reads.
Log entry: 10.5 bar
